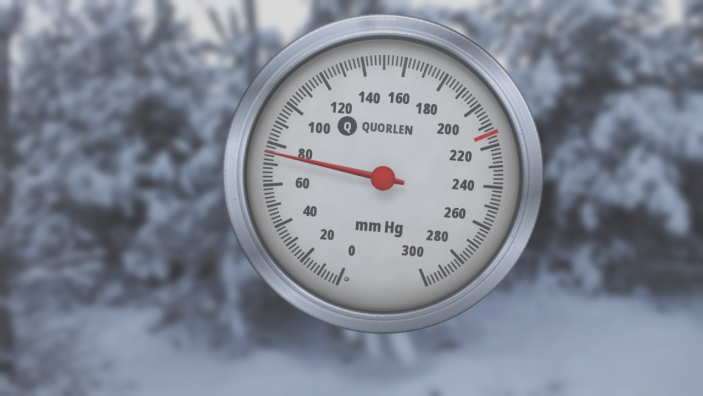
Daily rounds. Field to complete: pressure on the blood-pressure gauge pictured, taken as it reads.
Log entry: 76 mmHg
